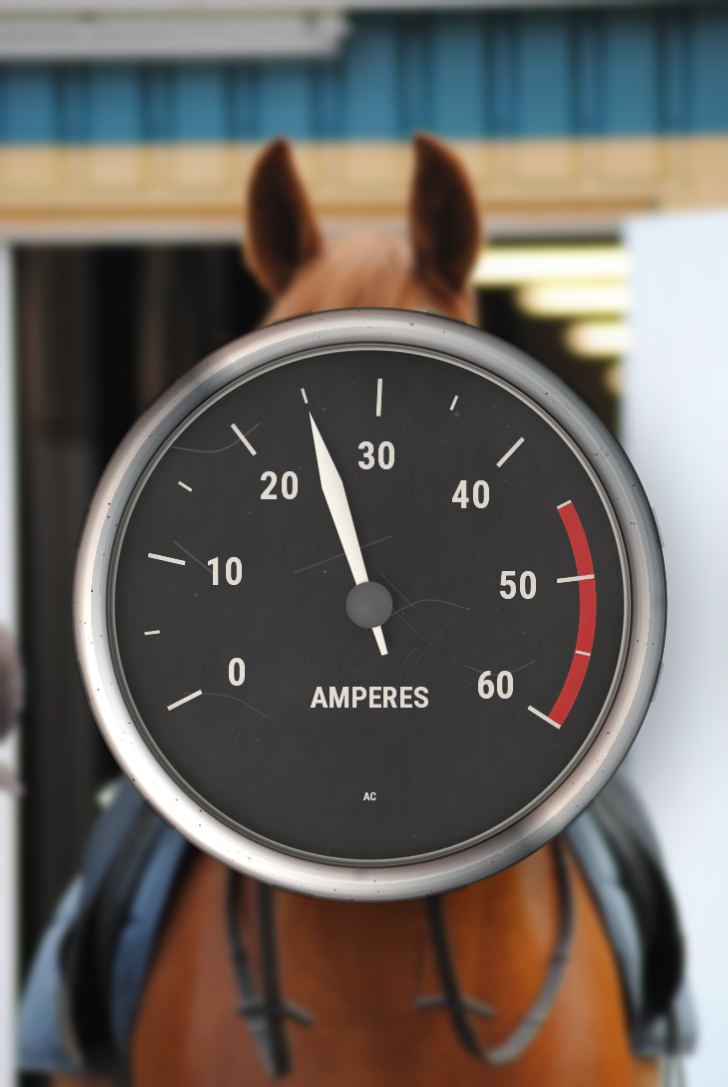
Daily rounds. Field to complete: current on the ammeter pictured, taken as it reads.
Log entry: 25 A
